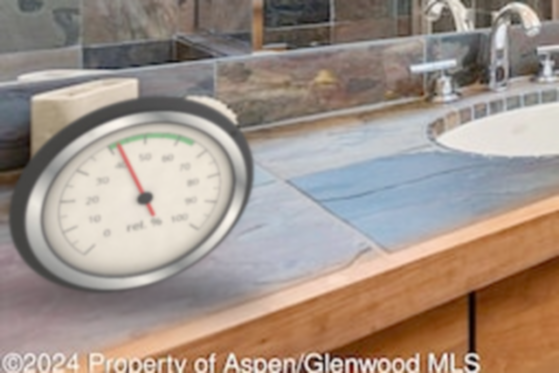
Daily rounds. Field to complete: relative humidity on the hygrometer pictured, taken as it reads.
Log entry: 42.5 %
